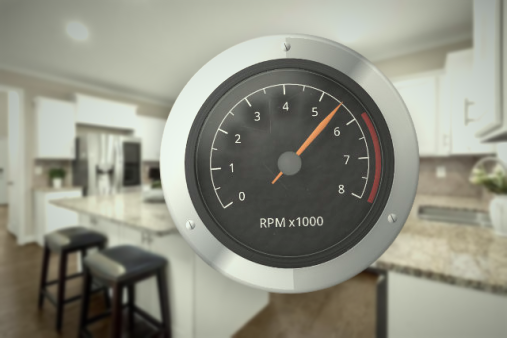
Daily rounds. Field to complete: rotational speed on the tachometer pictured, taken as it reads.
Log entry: 5500 rpm
